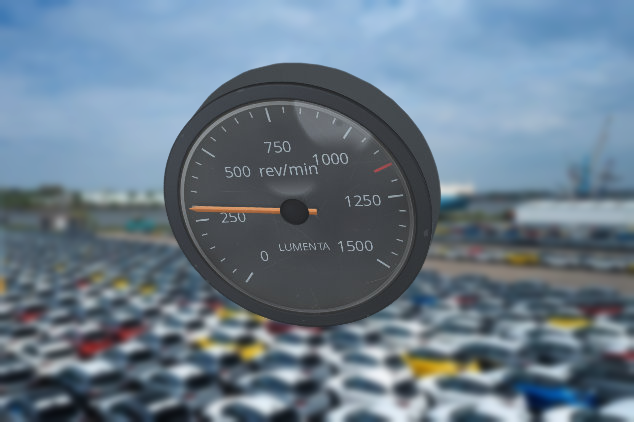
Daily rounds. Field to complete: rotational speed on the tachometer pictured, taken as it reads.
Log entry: 300 rpm
